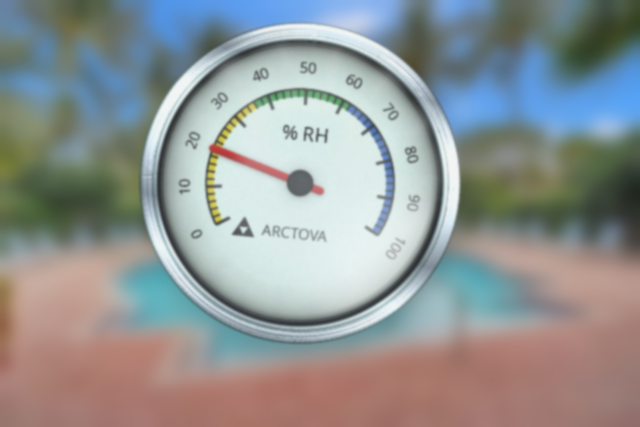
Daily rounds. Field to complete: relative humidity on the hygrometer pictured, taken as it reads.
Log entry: 20 %
